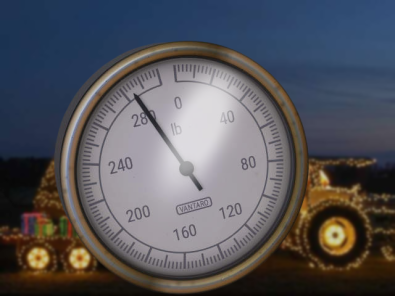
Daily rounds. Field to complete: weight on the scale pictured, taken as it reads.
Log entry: 284 lb
